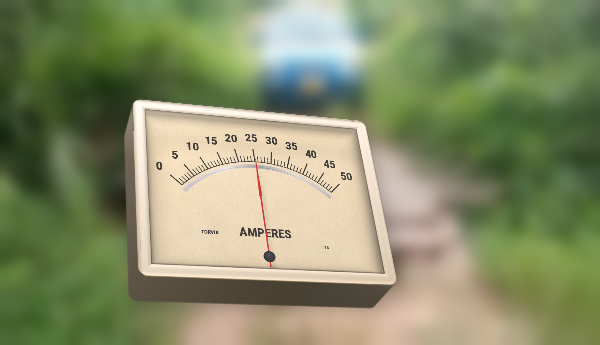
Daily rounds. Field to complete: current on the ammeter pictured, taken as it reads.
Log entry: 25 A
